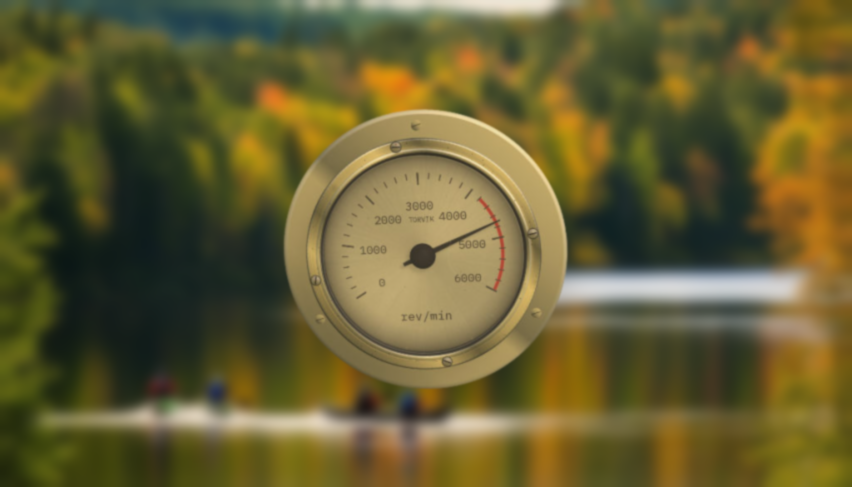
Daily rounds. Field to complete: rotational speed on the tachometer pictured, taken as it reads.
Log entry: 4700 rpm
